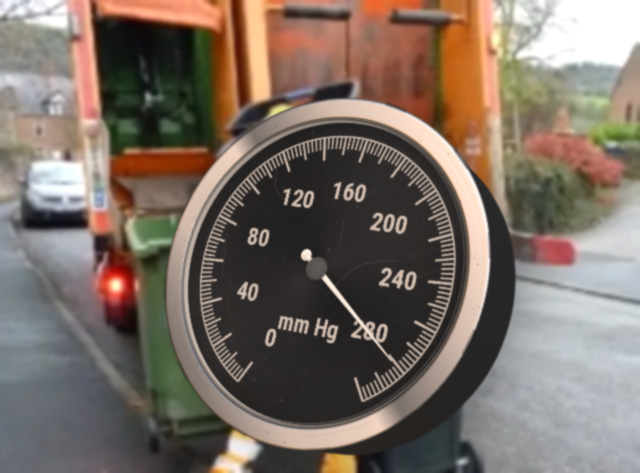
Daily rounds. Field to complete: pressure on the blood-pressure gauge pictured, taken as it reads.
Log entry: 280 mmHg
